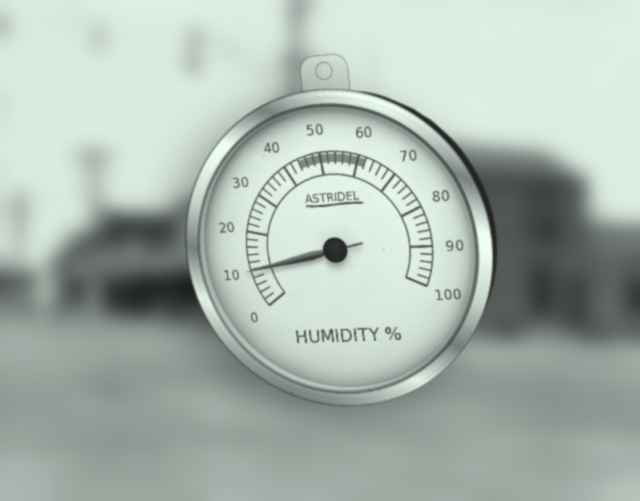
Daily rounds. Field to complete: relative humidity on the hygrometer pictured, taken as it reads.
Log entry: 10 %
